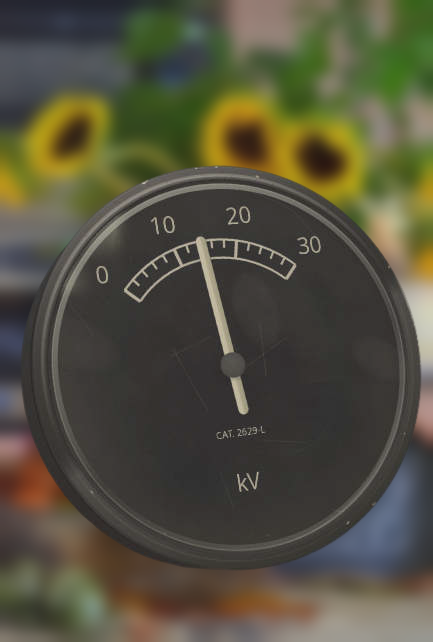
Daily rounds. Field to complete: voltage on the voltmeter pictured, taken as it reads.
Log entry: 14 kV
